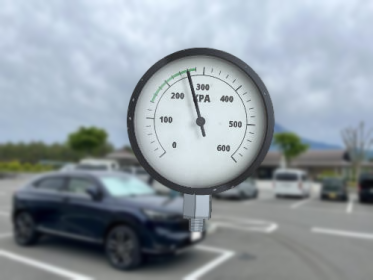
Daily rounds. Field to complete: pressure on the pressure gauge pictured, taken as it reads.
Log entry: 260 kPa
